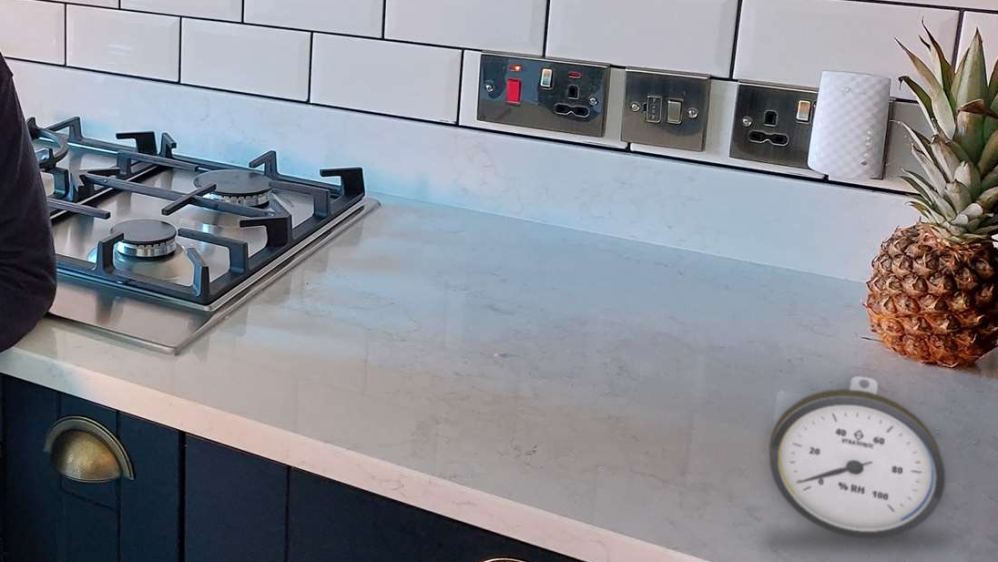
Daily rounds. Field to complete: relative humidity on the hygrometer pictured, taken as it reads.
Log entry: 4 %
